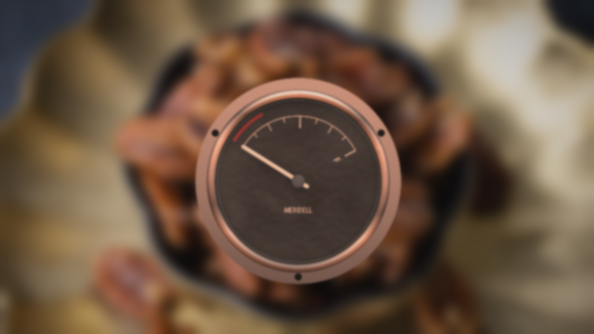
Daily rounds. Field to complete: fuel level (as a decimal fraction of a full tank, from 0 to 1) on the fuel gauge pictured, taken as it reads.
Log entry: 0
